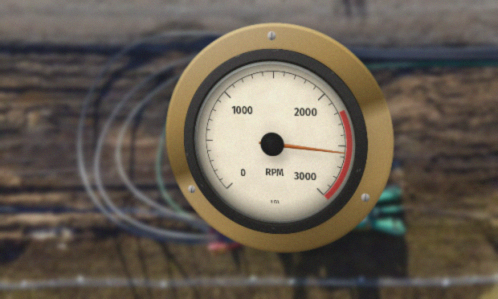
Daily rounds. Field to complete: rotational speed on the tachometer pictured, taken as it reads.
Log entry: 2550 rpm
